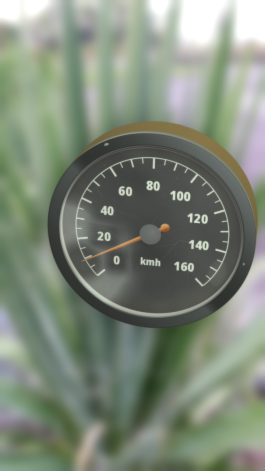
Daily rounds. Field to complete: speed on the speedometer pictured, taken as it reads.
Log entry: 10 km/h
